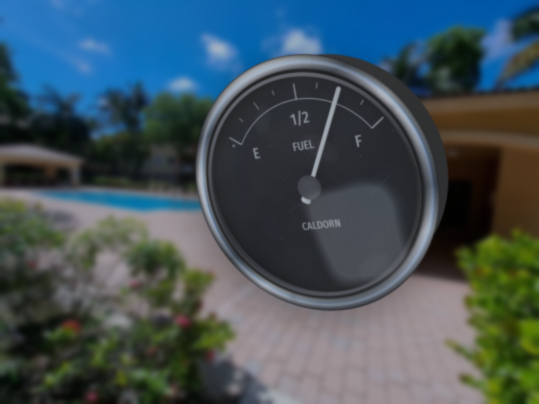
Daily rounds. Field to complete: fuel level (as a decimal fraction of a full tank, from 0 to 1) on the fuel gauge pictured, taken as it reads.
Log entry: 0.75
